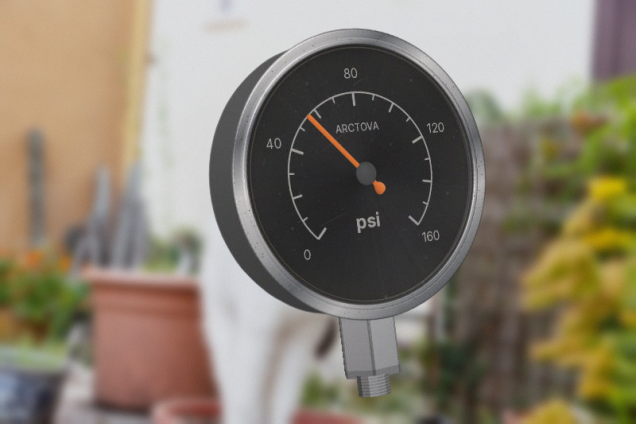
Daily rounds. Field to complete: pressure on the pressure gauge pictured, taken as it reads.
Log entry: 55 psi
